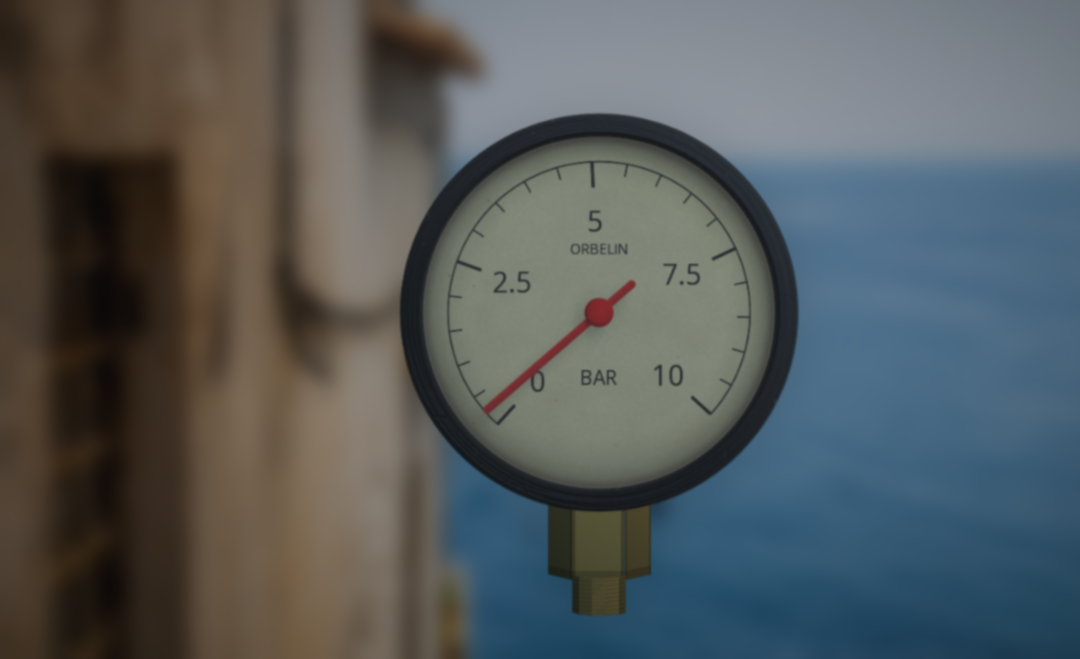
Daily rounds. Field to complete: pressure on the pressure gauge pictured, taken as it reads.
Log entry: 0.25 bar
